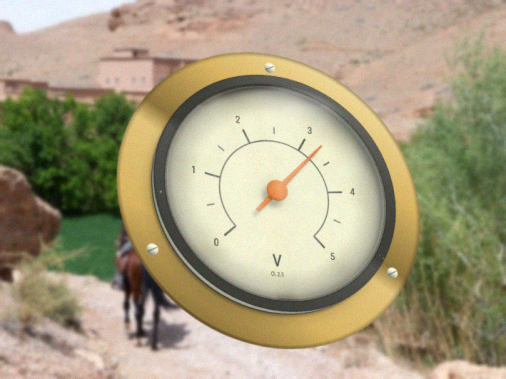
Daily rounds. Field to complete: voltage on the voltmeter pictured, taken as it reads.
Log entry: 3.25 V
